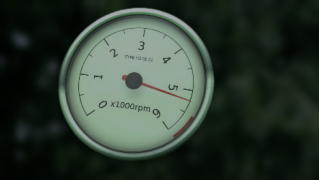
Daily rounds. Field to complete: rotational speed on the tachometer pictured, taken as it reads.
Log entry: 5250 rpm
